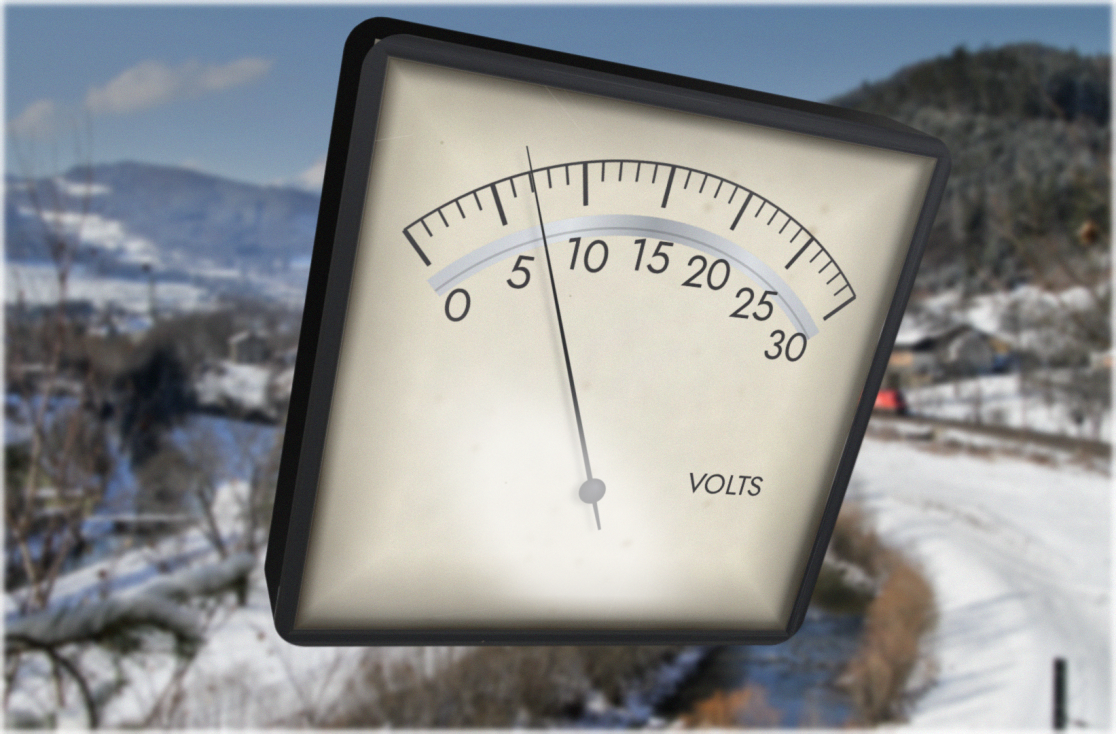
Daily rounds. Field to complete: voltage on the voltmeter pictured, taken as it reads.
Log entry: 7 V
